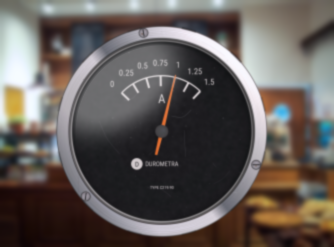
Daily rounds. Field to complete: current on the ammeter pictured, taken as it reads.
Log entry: 1 A
